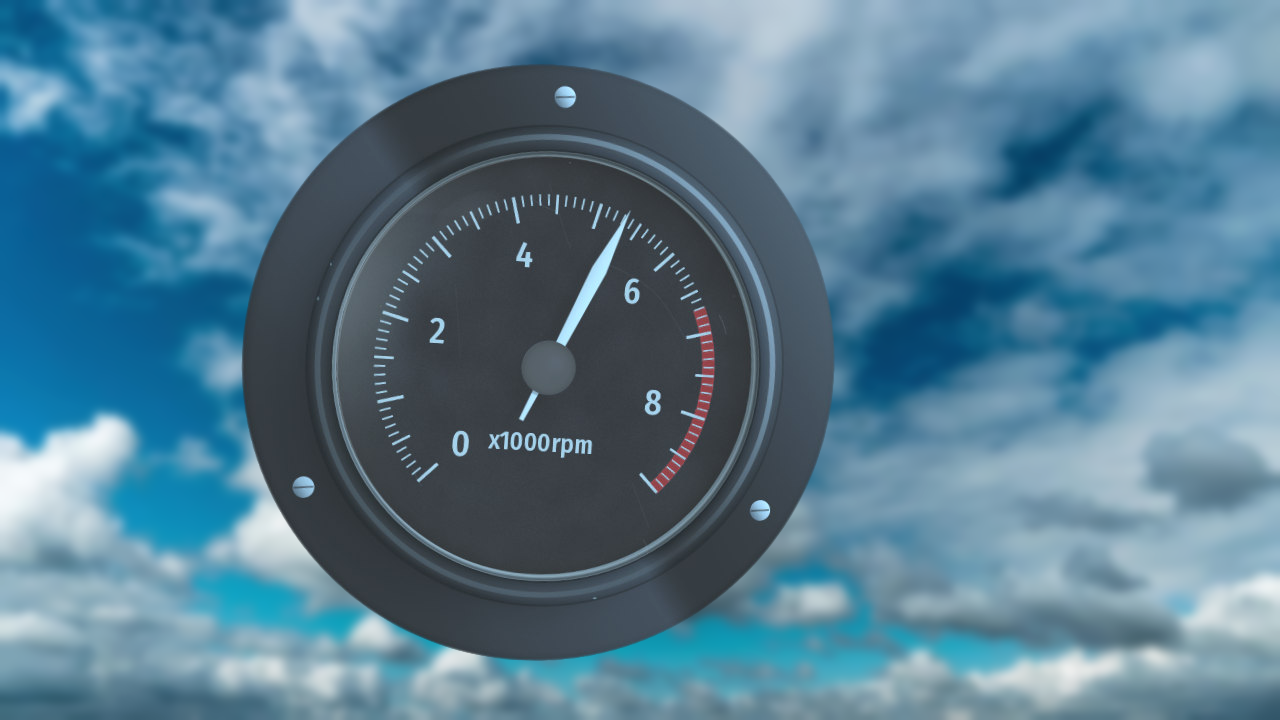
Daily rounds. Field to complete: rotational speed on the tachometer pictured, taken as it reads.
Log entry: 5300 rpm
